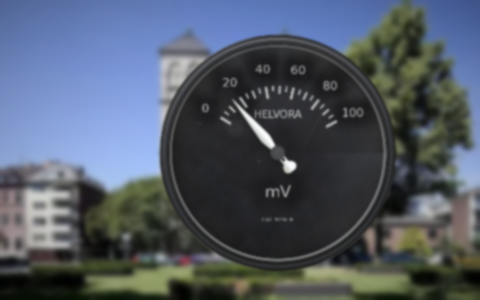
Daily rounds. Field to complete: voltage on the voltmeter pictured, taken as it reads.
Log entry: 15 mV
